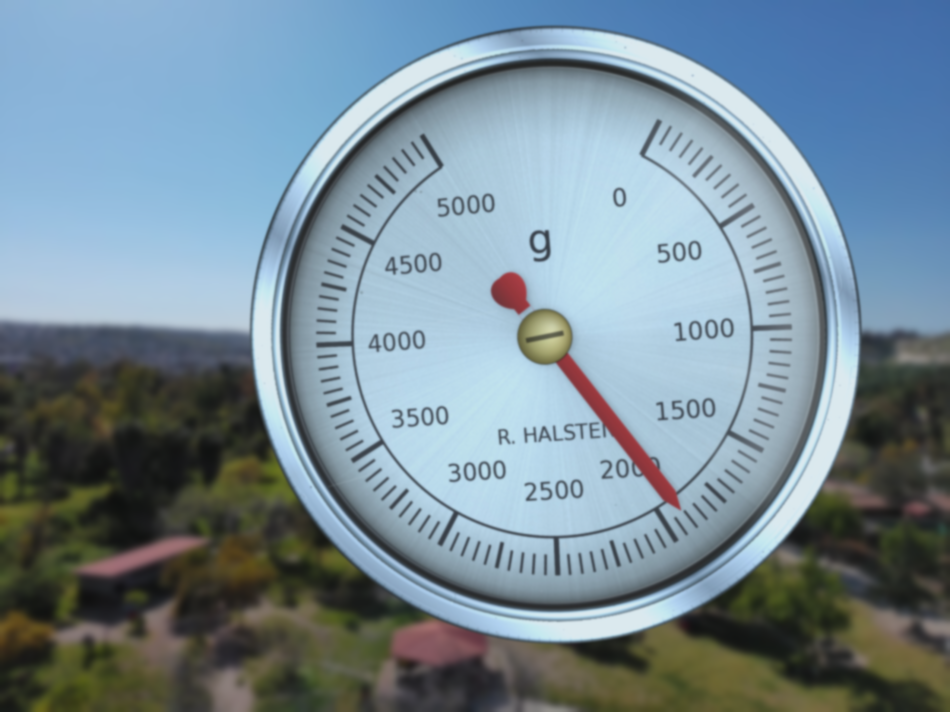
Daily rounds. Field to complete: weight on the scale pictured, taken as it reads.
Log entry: 1900 g
